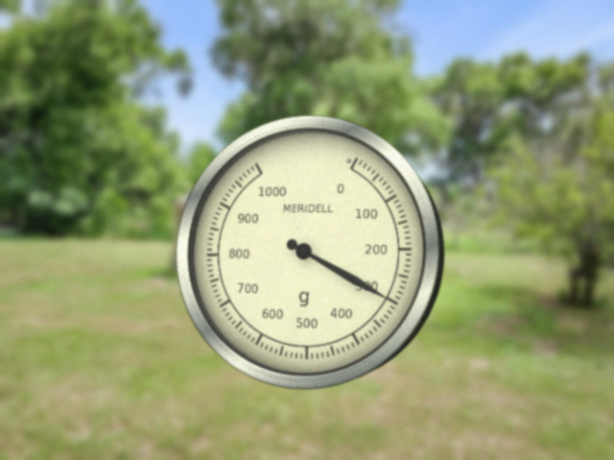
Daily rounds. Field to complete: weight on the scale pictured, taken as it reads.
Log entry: 300 g
